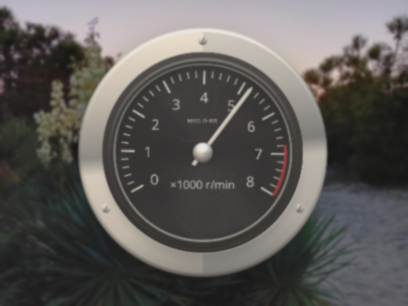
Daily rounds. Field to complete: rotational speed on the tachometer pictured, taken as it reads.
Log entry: 5200 rpm
